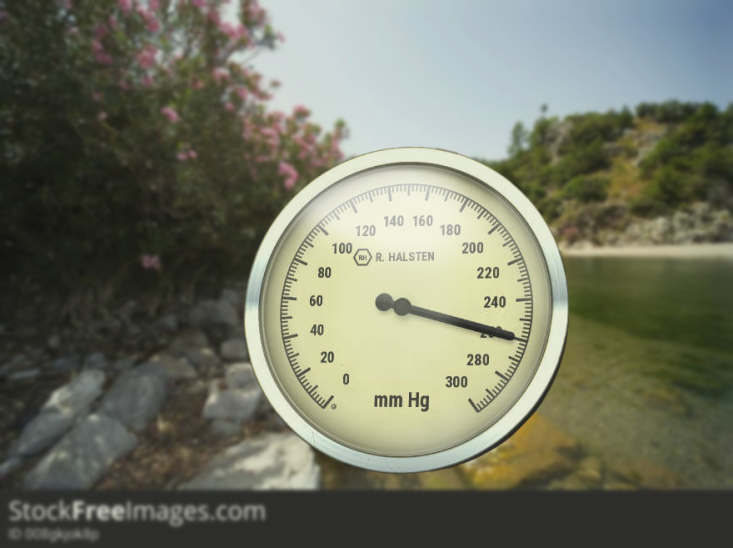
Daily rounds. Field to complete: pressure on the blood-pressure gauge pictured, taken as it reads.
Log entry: 260 mmHg
